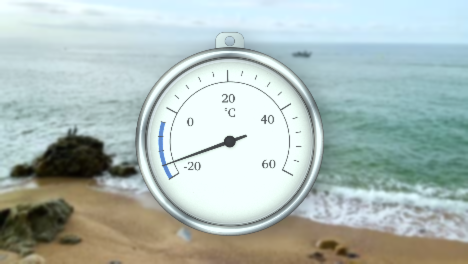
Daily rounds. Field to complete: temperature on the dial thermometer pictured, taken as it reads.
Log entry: -16 °C
